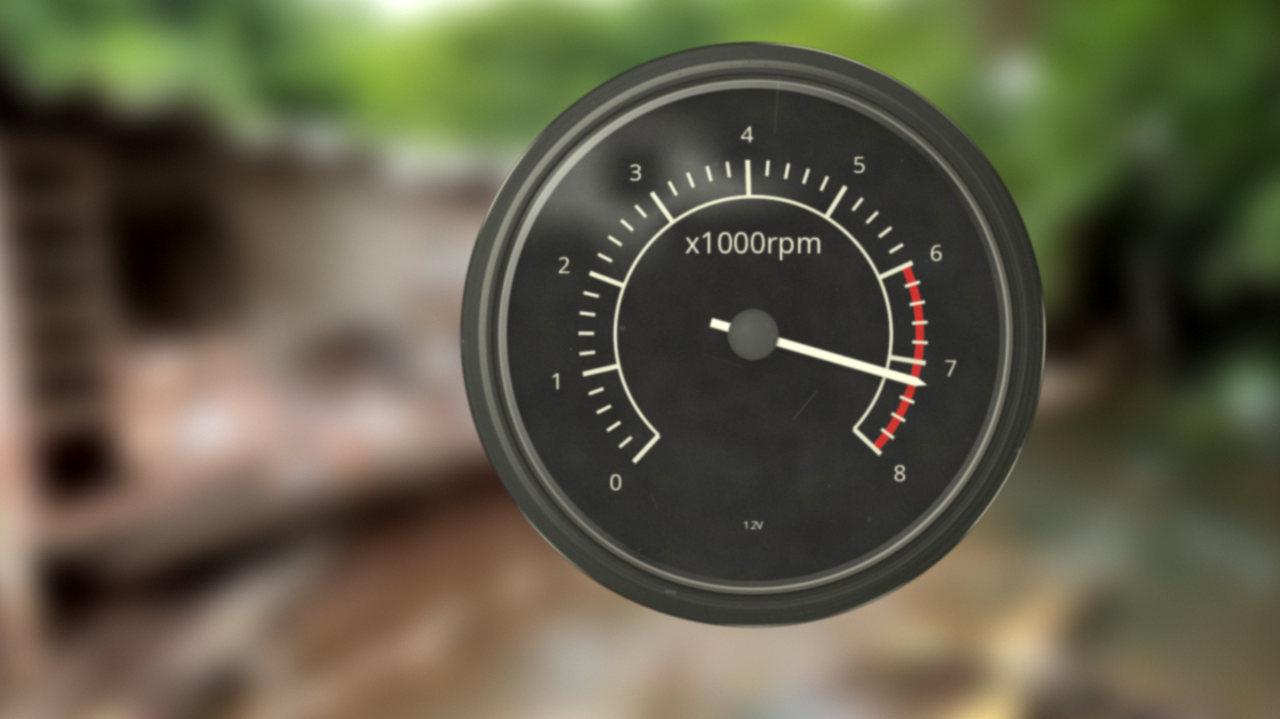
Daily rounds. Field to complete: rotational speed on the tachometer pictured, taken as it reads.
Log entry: 7200 rpm
